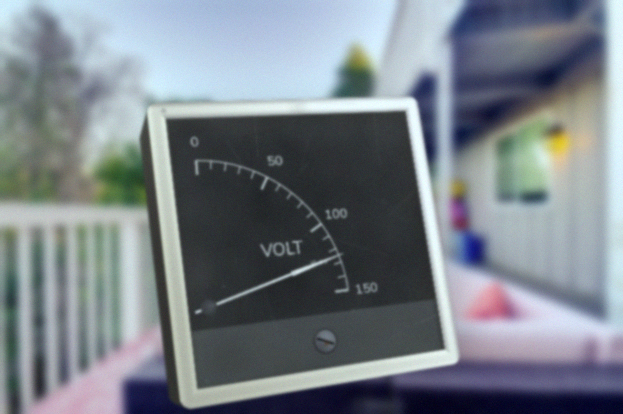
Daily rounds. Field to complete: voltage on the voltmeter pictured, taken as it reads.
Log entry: 125 V
